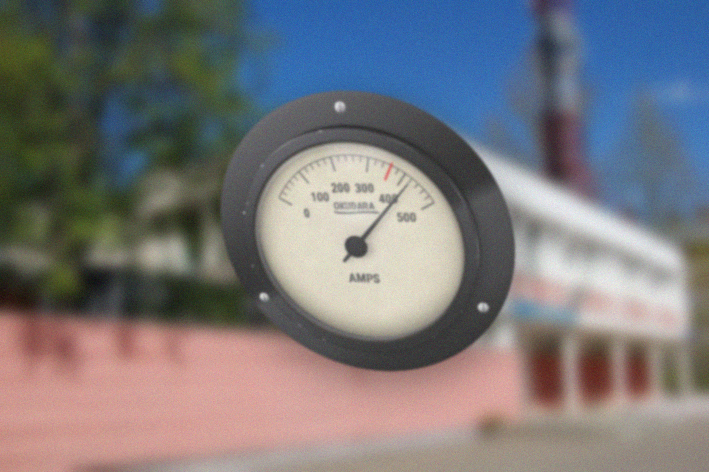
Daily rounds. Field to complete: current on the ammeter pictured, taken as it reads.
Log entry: 420 A
